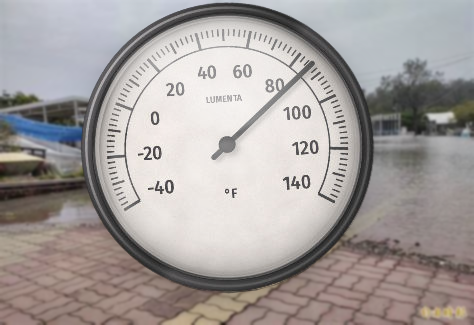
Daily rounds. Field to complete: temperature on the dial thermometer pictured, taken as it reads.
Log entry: 86 °F
